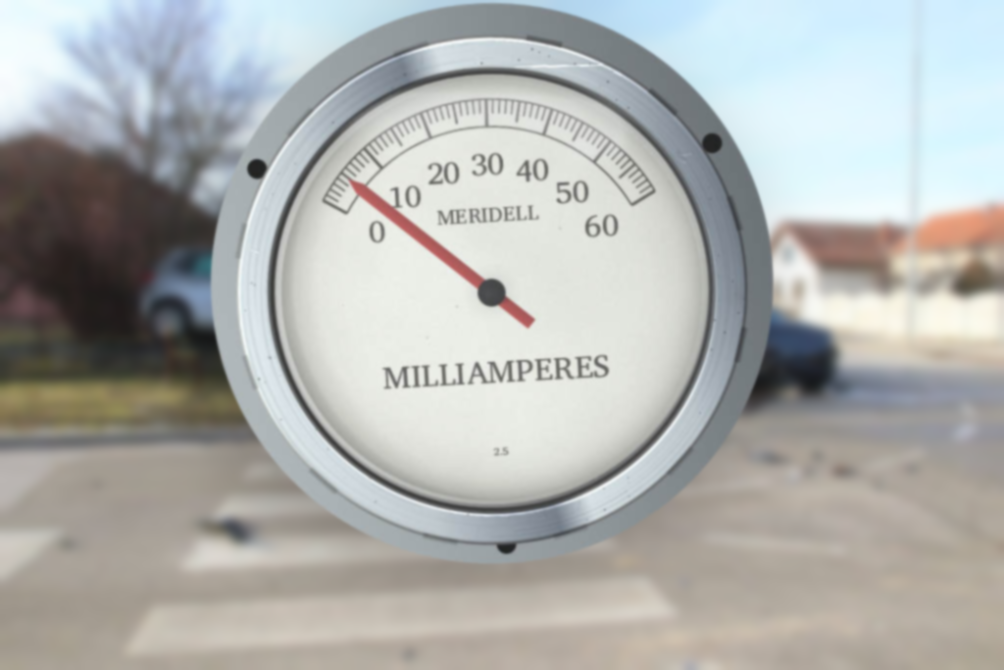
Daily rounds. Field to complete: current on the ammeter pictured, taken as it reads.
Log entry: 5 mA
